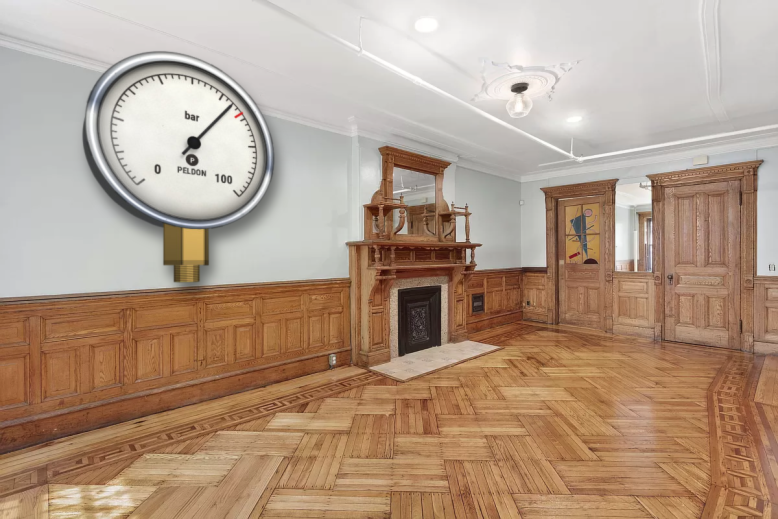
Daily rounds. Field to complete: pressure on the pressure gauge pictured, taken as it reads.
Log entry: 64 bar
